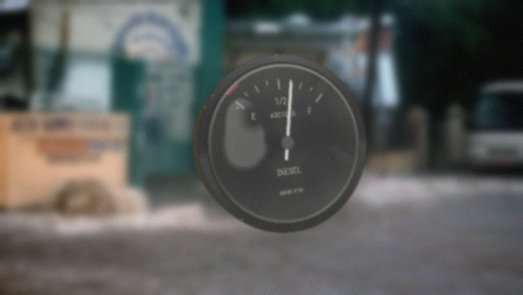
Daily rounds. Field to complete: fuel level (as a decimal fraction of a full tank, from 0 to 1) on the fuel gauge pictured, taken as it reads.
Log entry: 0.625
